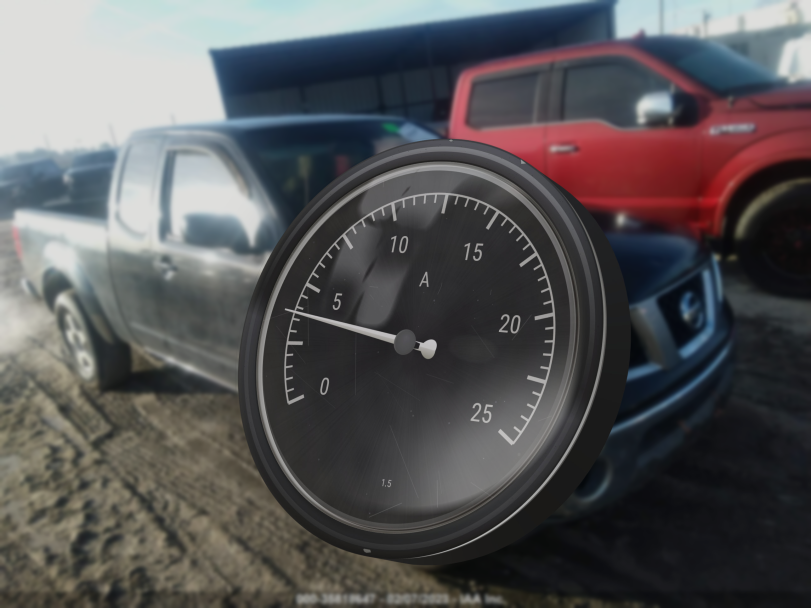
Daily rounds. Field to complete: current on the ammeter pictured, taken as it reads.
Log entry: 3.75 A
